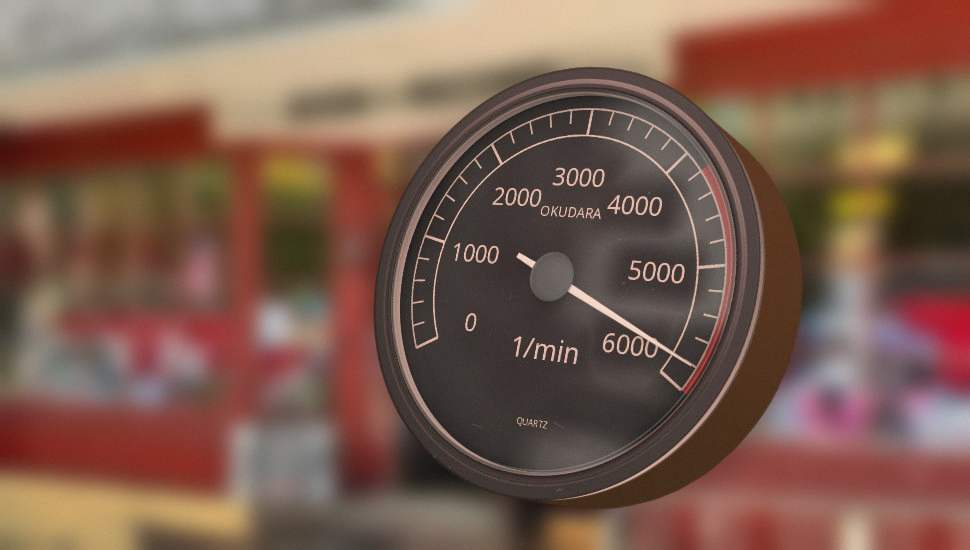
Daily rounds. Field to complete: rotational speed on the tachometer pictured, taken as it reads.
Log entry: 5800 rpm
